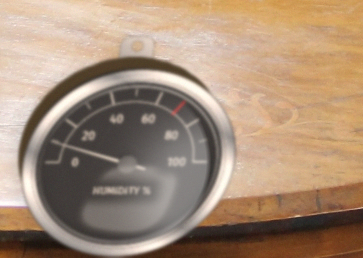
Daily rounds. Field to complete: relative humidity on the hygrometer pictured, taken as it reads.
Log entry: 10 %
